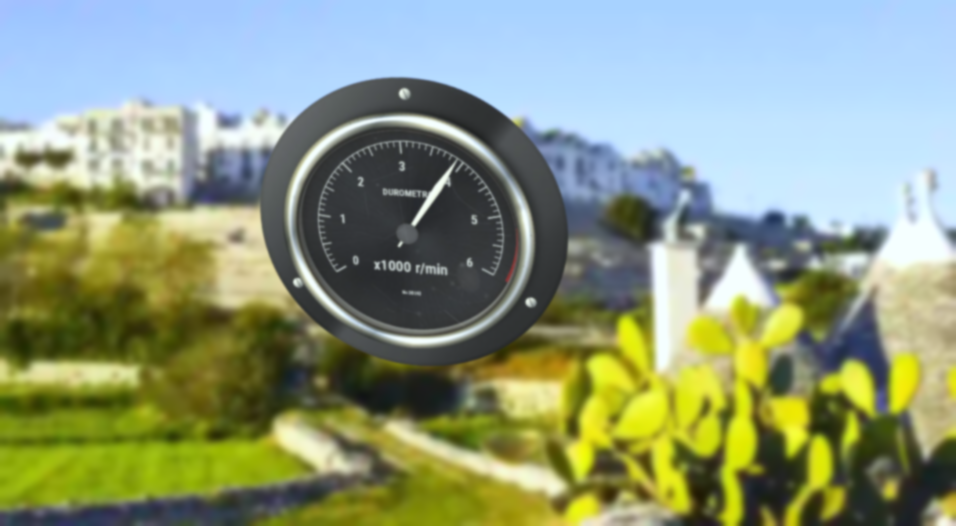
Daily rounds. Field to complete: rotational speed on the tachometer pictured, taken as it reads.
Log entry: 3900 rpm
